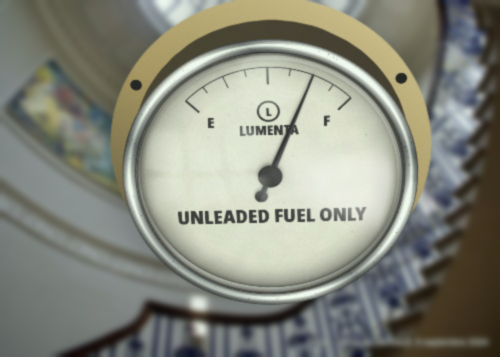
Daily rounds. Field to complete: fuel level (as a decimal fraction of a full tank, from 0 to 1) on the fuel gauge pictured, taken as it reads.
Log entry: 0.75
